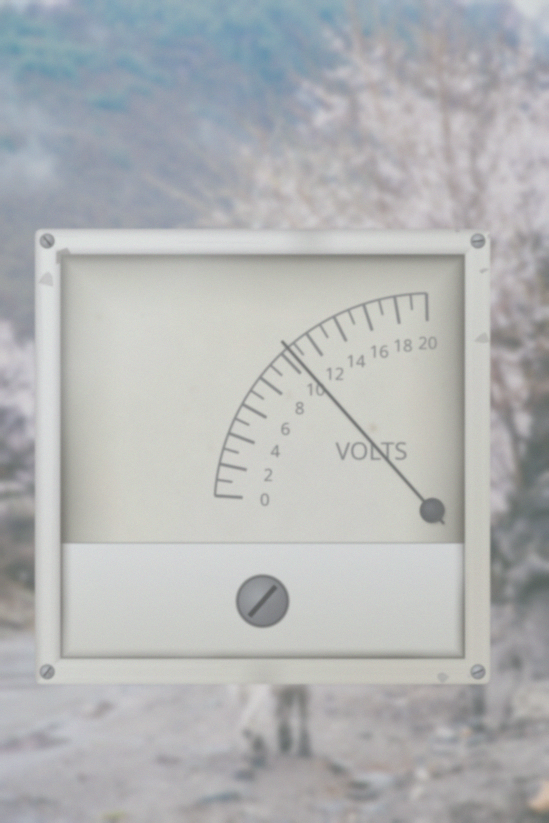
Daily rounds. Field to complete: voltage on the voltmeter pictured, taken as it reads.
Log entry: 10.5 V
